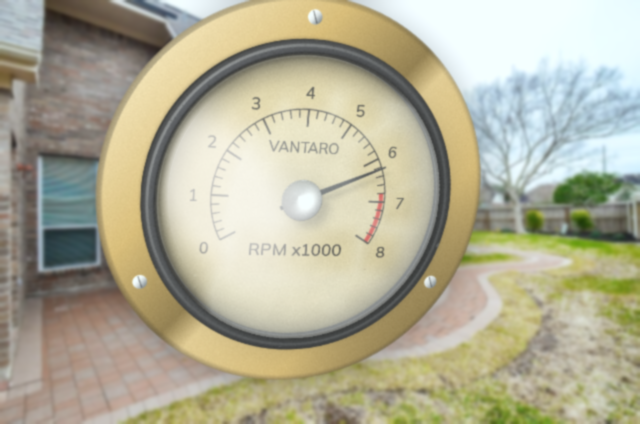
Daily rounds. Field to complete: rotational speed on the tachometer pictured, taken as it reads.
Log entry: 6200 rpm
